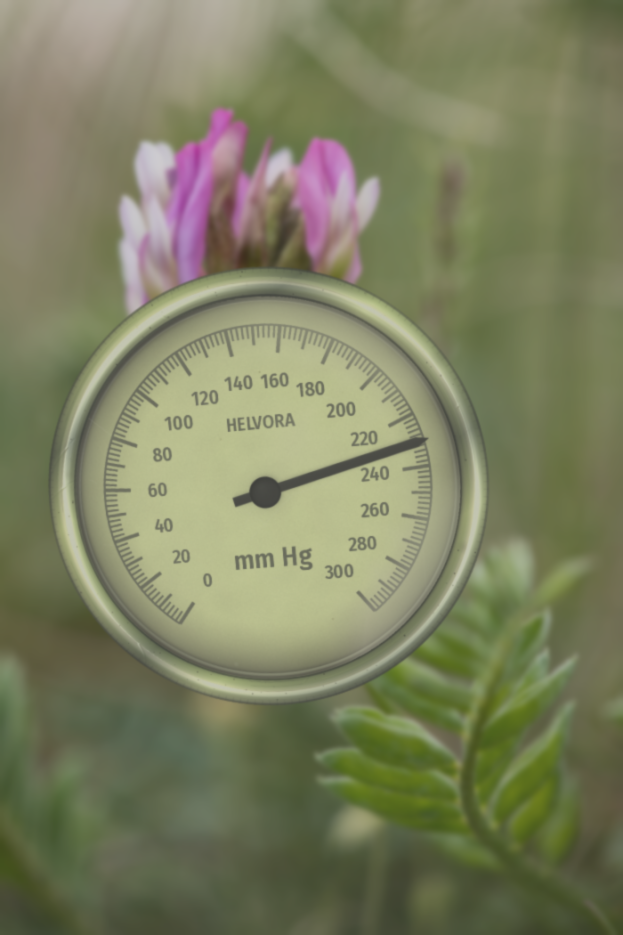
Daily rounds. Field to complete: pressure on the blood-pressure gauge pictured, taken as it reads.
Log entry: 230 mmHg
